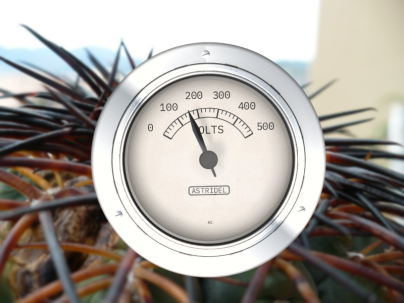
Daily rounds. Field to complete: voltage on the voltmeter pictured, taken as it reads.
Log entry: 160 V
